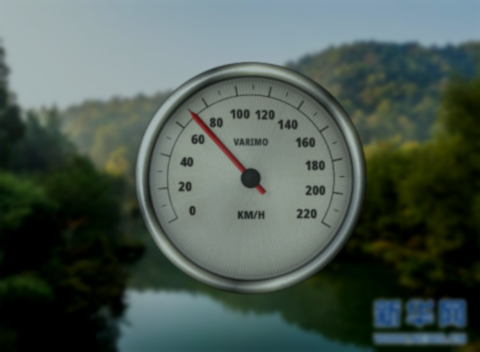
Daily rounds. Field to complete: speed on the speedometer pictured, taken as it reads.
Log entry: 70 km/h
